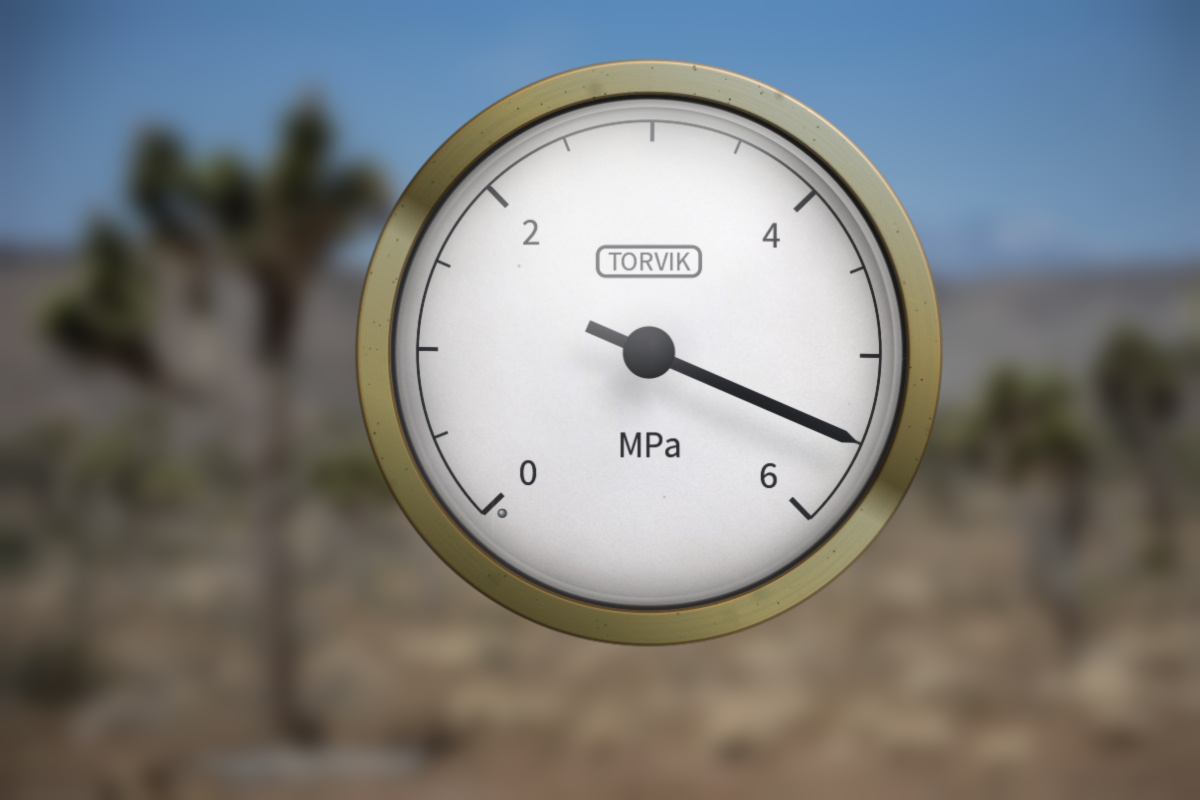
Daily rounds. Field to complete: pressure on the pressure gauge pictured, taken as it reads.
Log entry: 5.5 MPa
